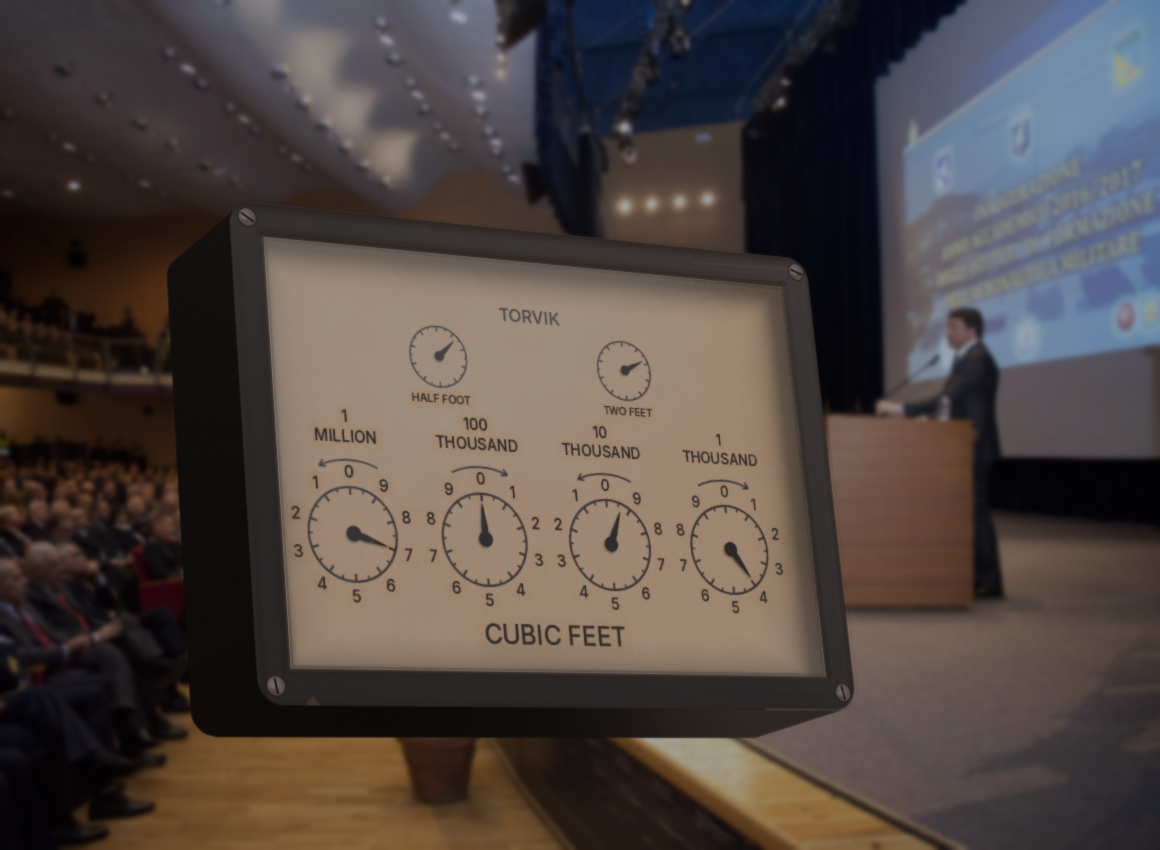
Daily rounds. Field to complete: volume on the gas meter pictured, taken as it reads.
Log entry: 699400 ft³
